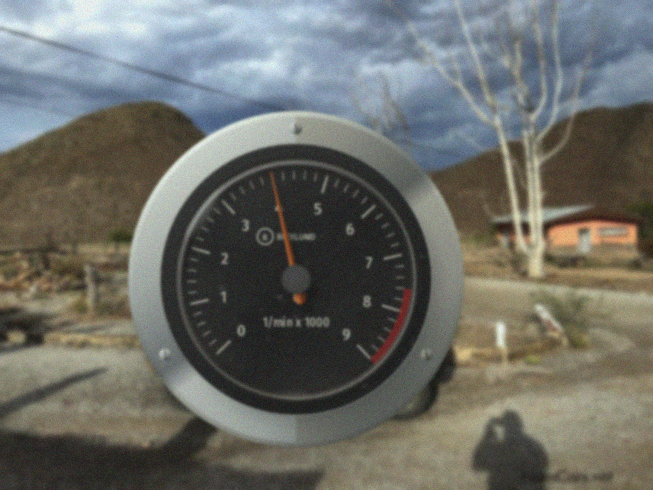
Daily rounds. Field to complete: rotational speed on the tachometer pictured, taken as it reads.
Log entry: 4000 rpm
